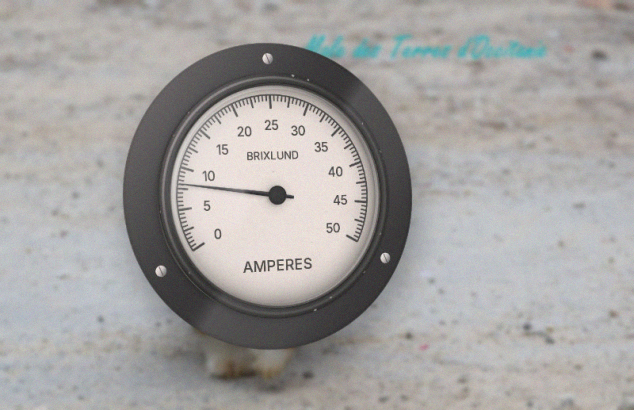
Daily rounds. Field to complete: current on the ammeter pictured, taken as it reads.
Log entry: 8 A
